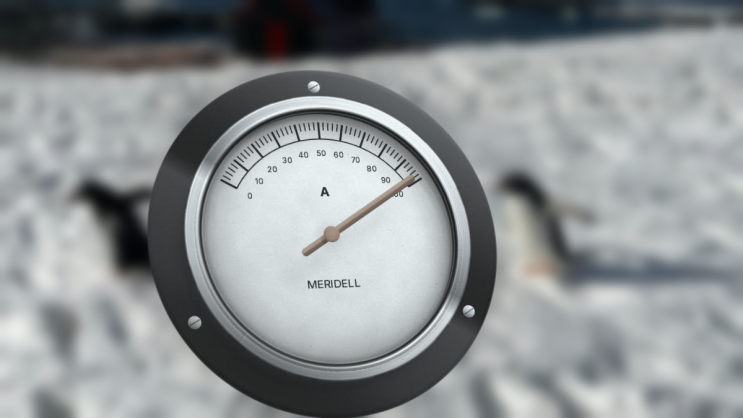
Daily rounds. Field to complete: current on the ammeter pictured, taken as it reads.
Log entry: 98 A
